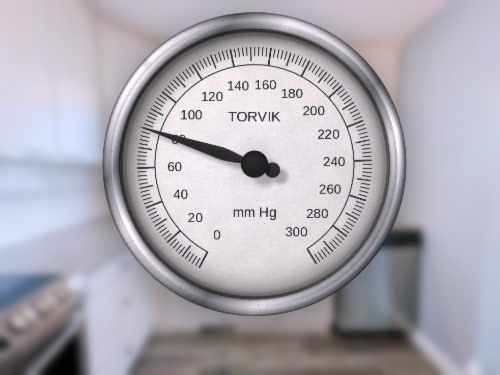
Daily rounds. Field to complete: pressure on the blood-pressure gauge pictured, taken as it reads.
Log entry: 80 mmHg
